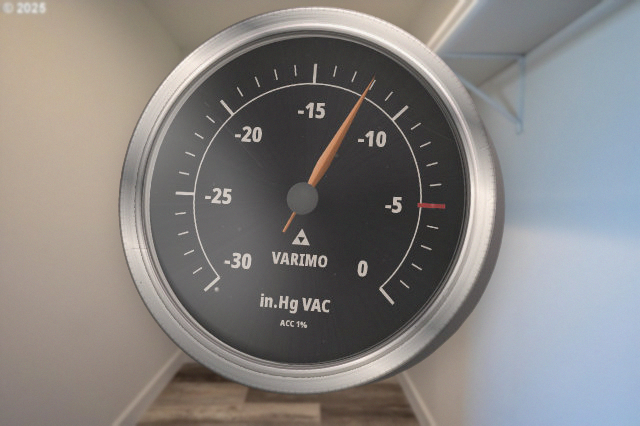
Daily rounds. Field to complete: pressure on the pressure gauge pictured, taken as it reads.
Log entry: -12 inHg
